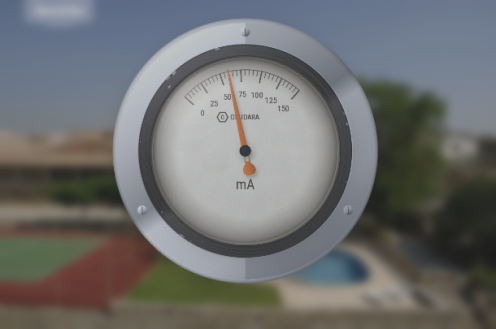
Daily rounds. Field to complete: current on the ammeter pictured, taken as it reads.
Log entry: 60 mA
